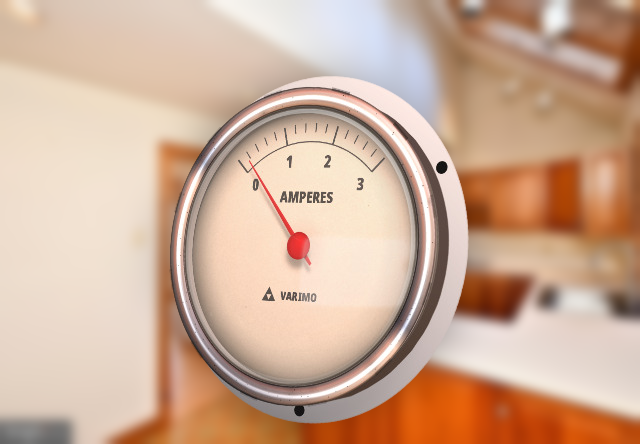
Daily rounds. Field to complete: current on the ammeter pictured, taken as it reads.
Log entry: 0.2 A
